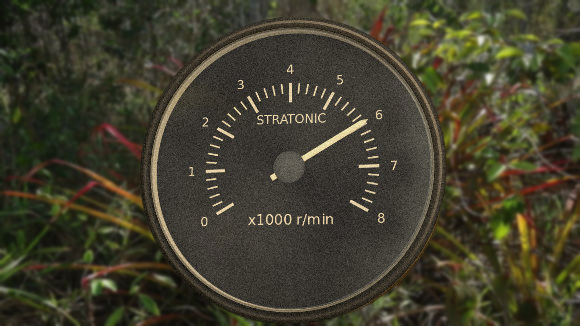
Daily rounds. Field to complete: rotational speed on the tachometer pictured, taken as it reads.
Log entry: 6000 rpm
